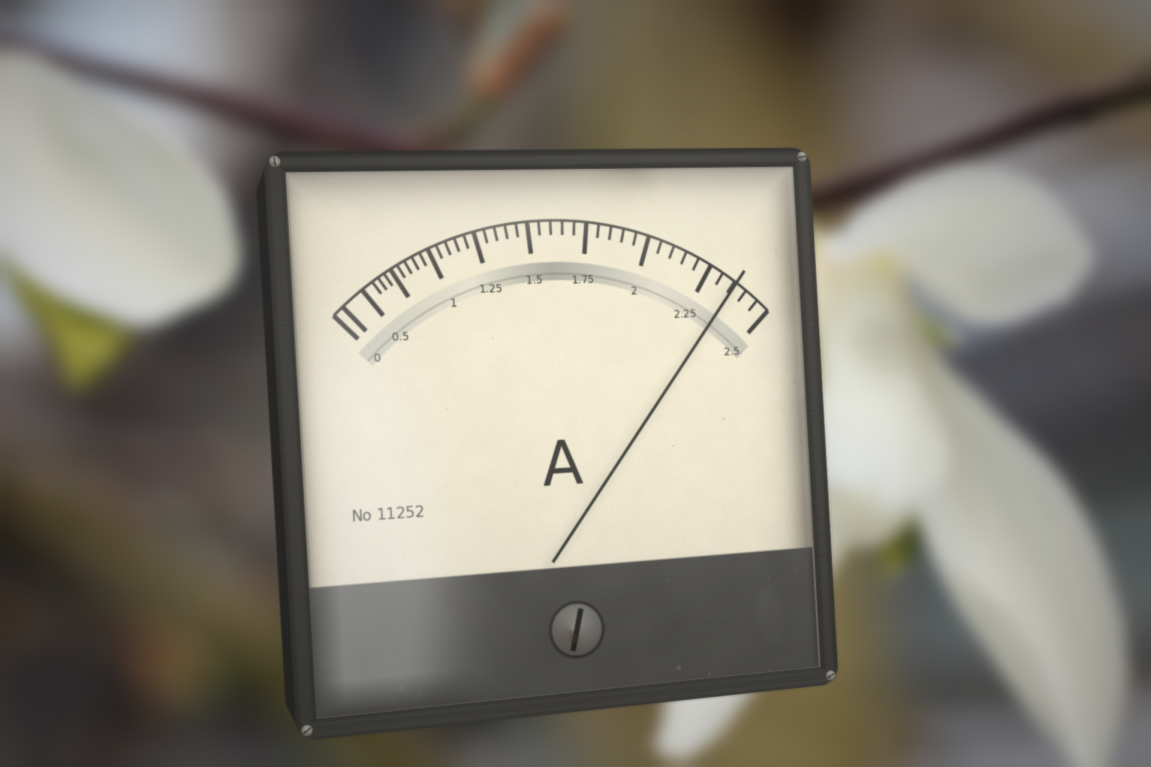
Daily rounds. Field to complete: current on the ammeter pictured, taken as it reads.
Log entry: 2.35 A
